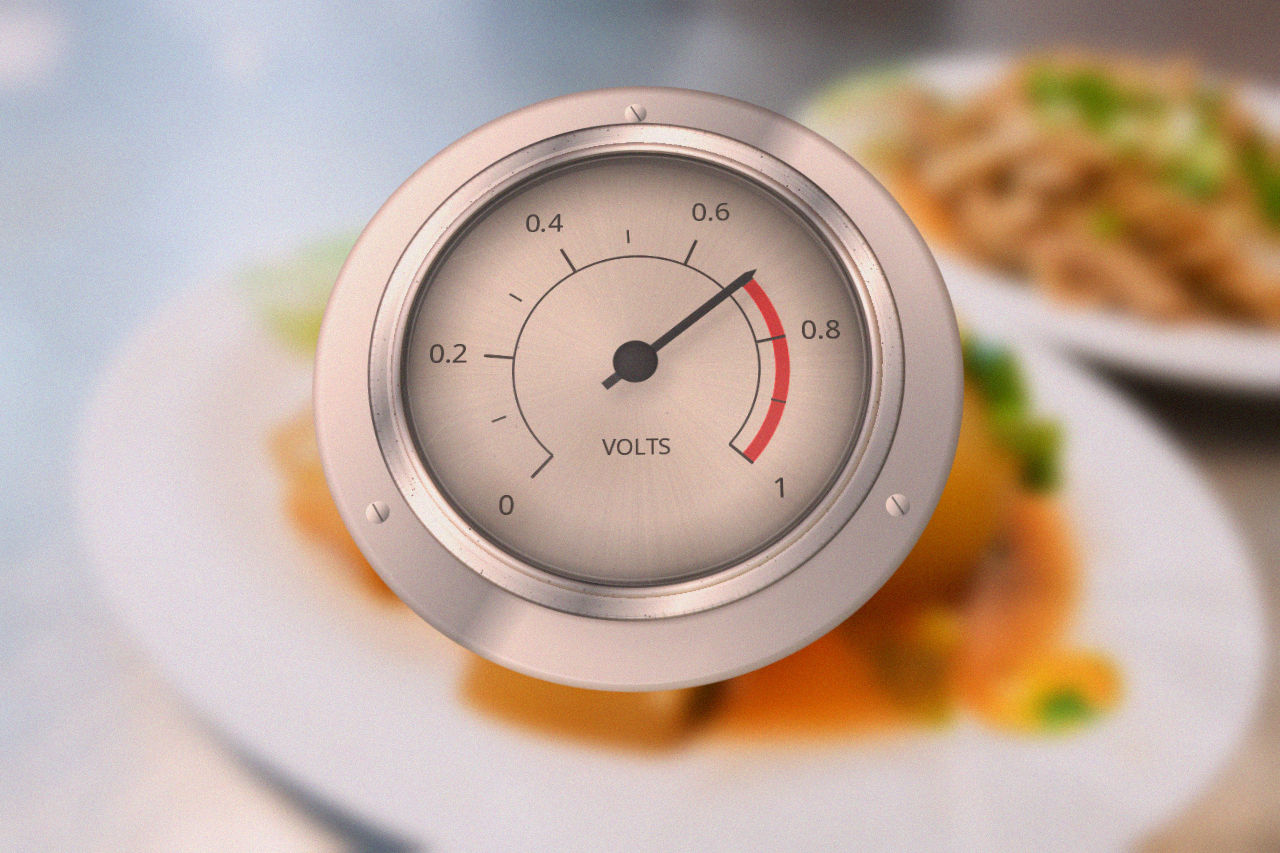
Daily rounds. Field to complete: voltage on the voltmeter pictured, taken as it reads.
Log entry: 0.7 V
